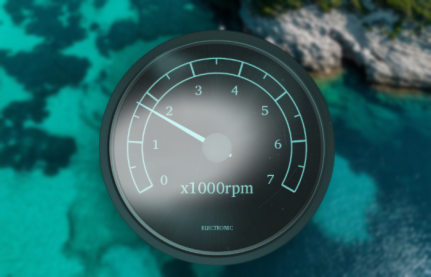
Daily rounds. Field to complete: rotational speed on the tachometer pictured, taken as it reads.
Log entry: 1750 rpm
